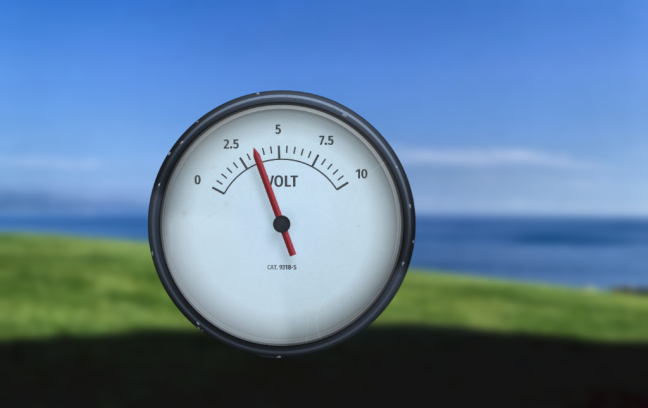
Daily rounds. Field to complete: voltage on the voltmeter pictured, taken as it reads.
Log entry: 3.5 V
